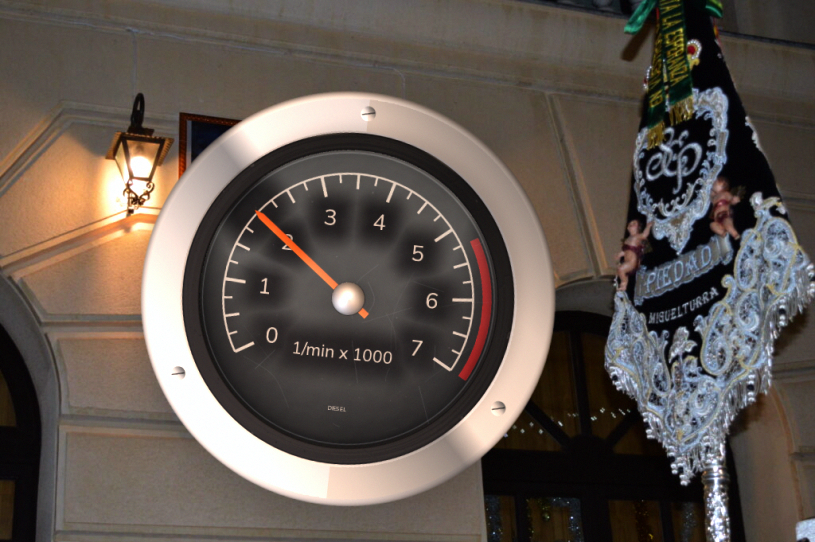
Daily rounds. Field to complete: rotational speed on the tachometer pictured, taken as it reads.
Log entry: 2000 rpm
